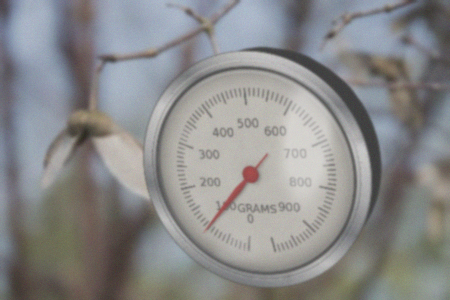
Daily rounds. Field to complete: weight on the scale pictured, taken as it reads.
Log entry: 100 g
